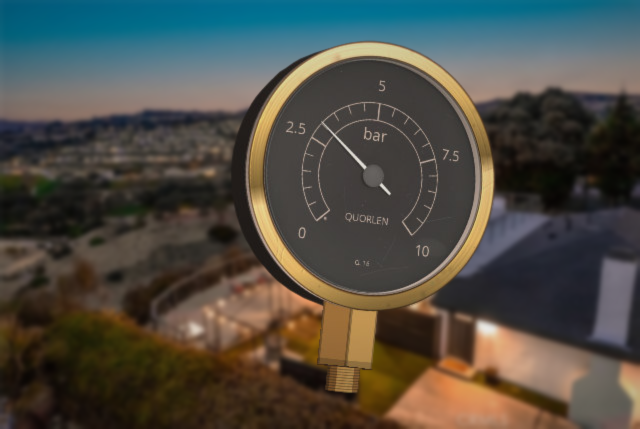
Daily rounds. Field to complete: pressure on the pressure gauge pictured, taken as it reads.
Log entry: 3 bar
